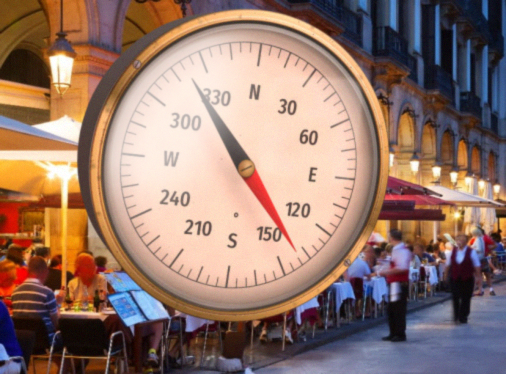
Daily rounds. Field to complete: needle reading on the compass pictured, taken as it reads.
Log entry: 140 °
